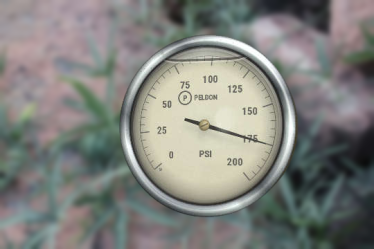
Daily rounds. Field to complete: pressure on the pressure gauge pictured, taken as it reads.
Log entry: 175 psi
